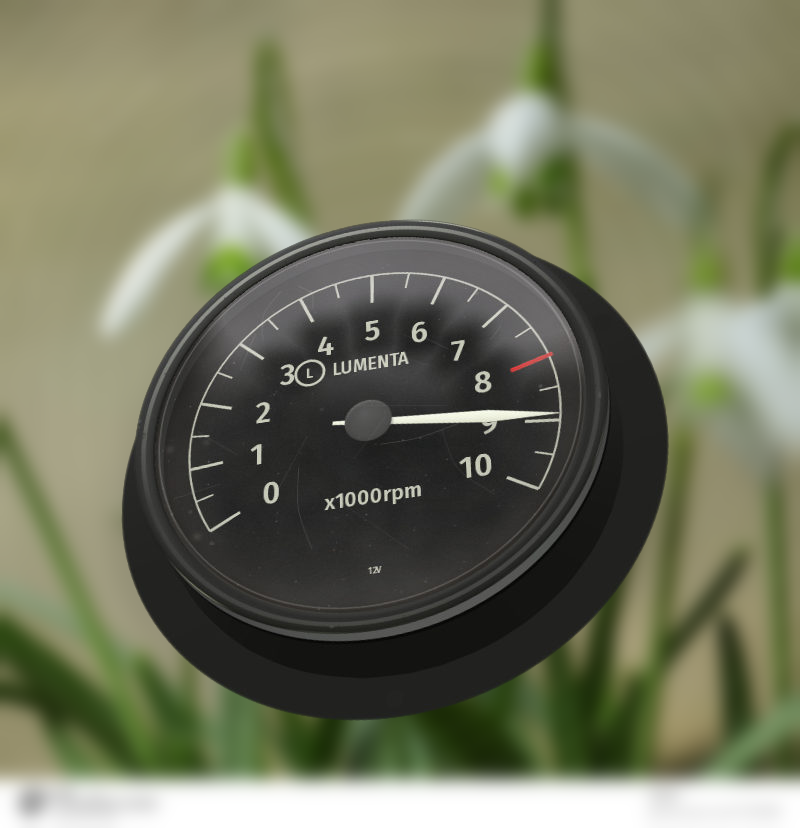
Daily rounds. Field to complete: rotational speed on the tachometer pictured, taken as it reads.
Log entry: 9000 rpm
